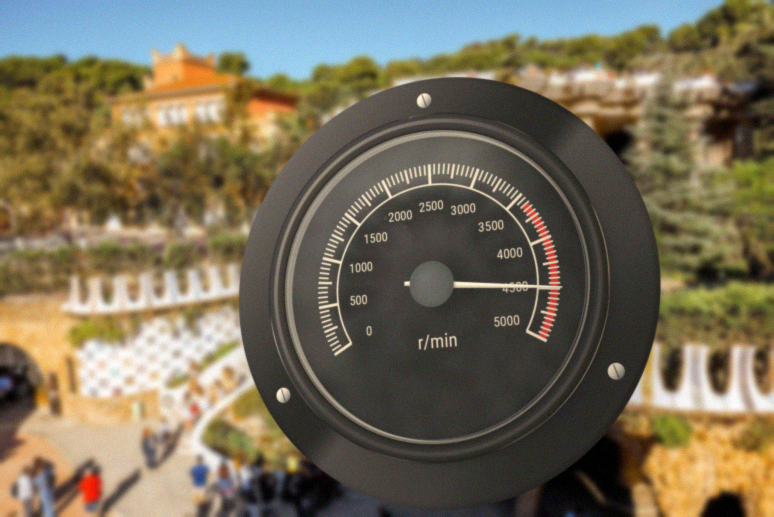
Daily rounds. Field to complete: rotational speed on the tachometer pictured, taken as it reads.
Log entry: 4500 rpm
